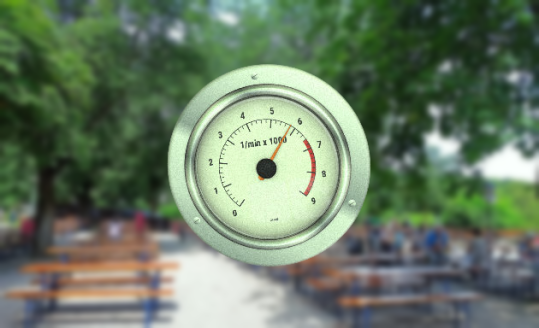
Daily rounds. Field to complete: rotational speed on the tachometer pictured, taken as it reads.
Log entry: 5800 rpm
